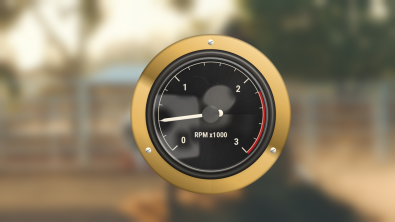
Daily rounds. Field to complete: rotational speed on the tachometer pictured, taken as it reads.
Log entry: 400 rpm
